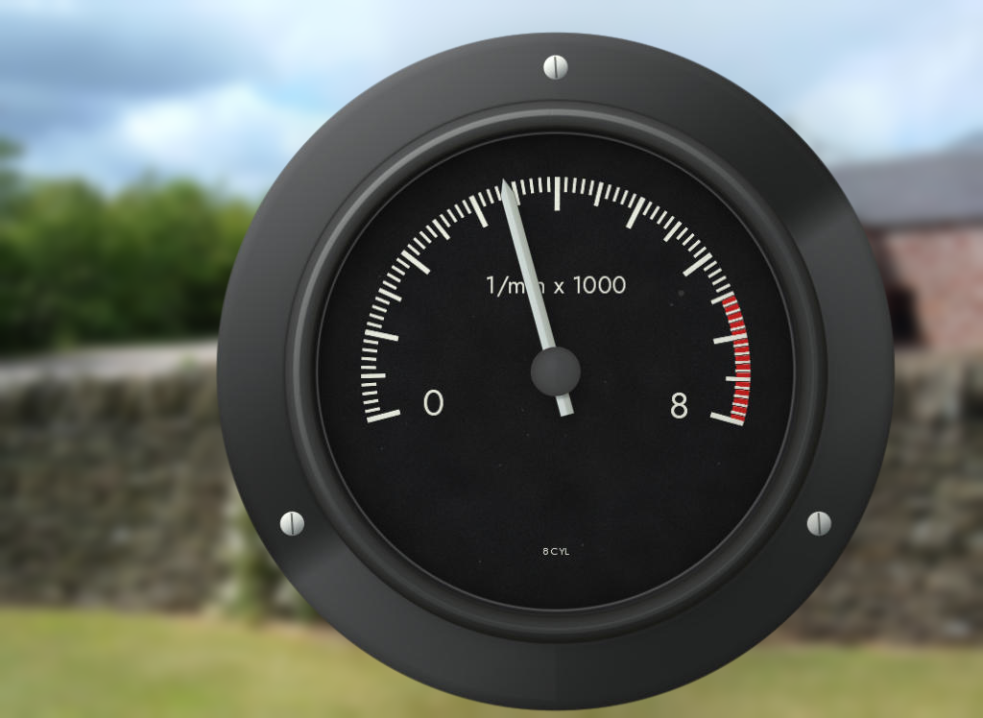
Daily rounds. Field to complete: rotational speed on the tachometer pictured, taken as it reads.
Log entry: 3400 rpm
